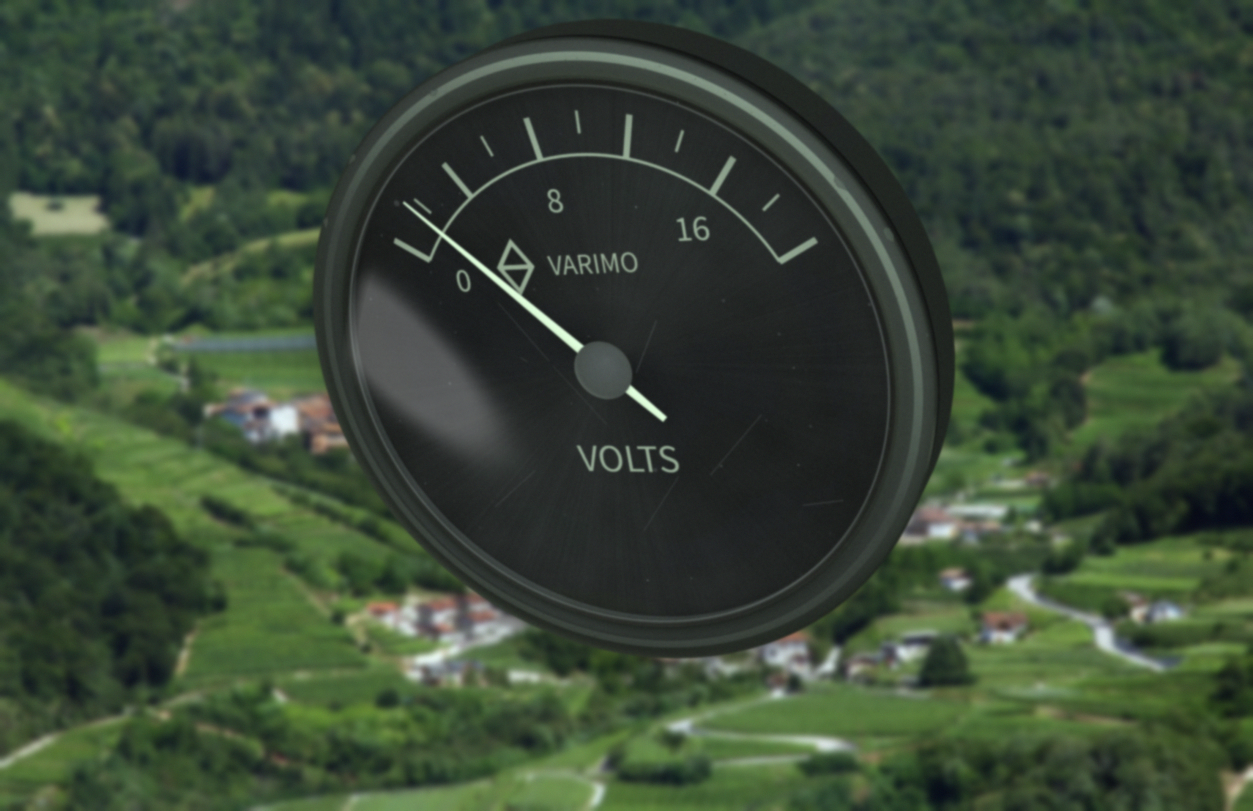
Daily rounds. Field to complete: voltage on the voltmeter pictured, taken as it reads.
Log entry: 2 V
